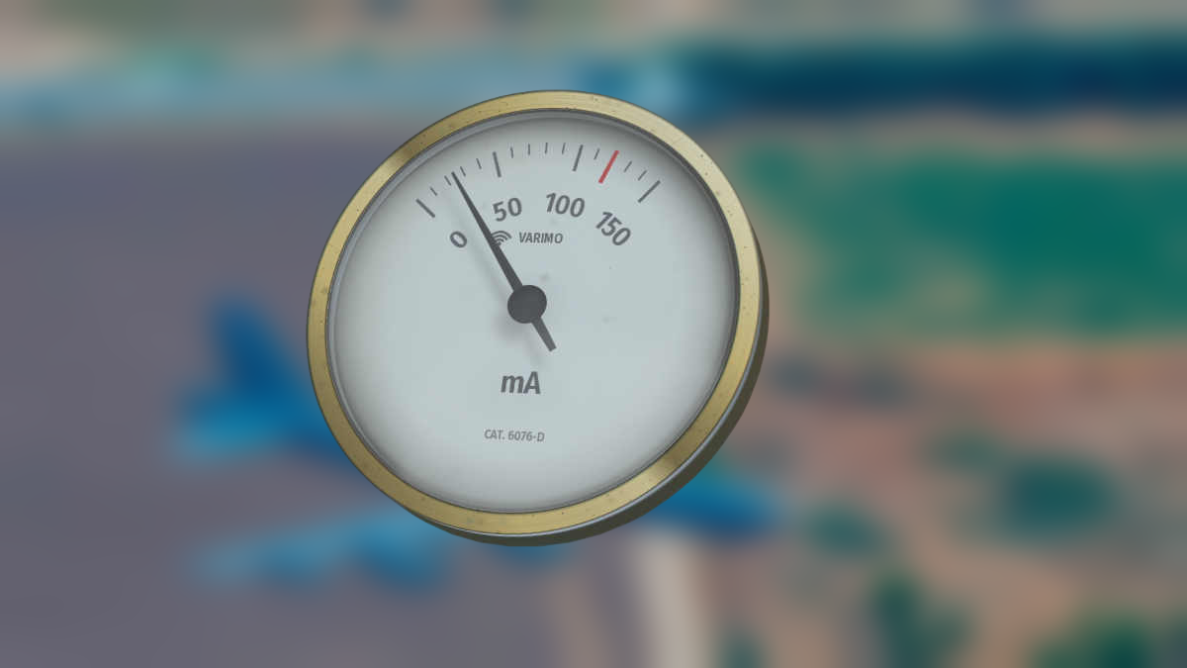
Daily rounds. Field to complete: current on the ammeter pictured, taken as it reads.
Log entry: 25 mA
